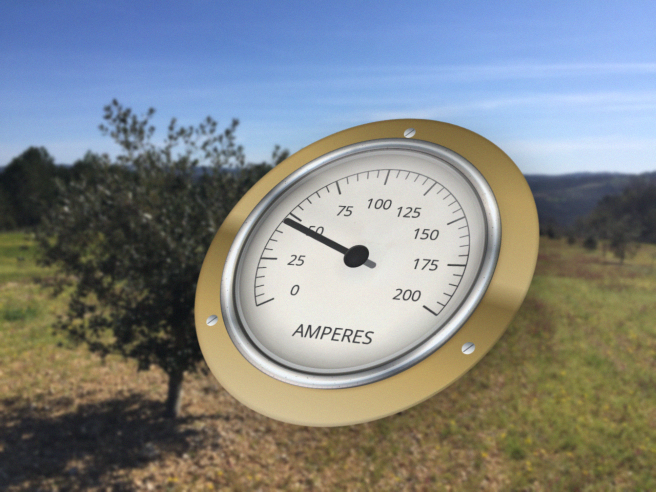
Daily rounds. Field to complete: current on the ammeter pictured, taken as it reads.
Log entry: 45 A
